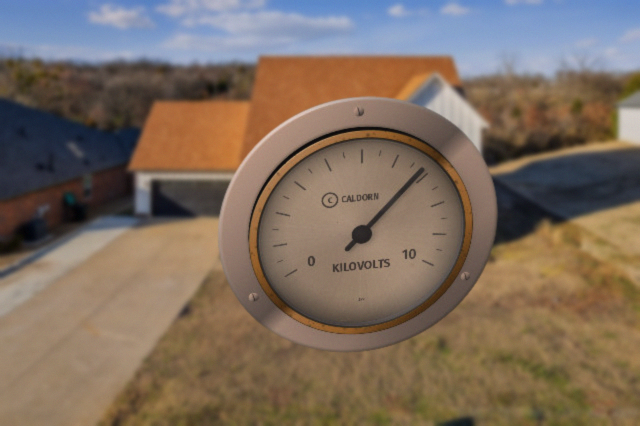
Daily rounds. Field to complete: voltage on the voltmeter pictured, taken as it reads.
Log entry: 6.75 kV
